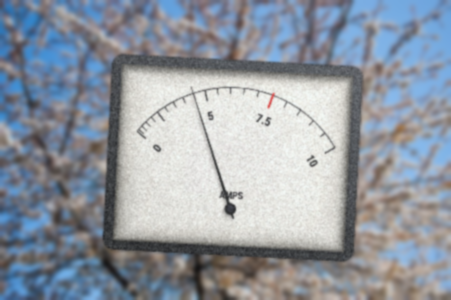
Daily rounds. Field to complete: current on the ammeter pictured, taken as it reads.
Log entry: 4.5 A
